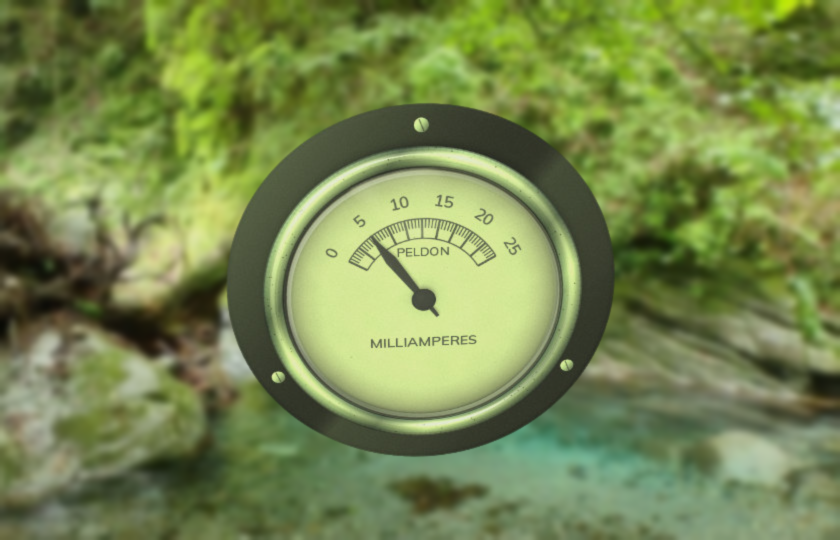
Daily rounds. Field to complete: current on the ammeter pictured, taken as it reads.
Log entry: 5 mA
